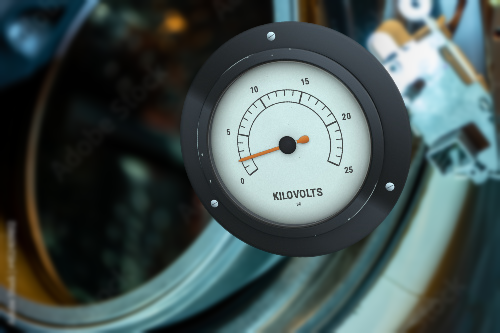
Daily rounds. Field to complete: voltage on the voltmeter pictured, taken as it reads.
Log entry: 2 kV
